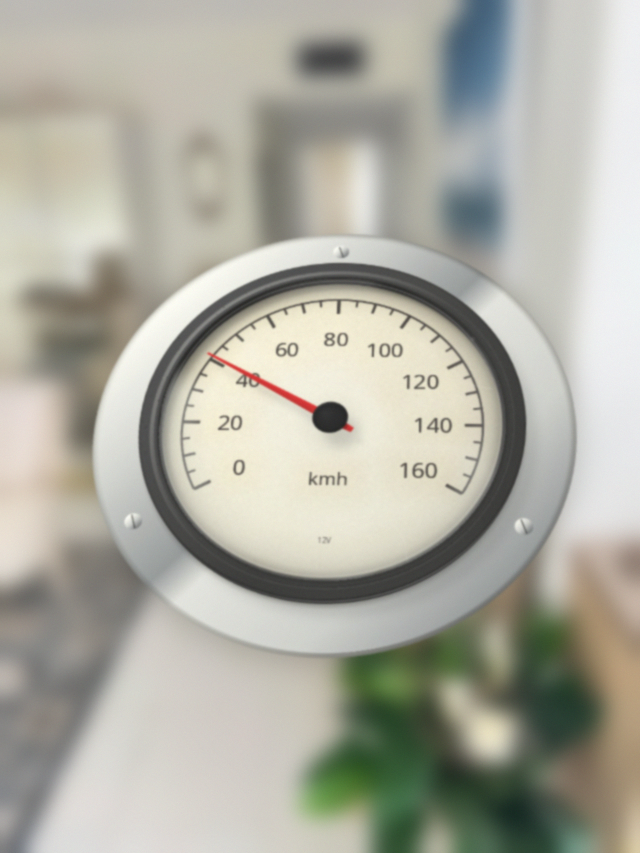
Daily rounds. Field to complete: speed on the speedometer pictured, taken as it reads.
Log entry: 40 km/h
